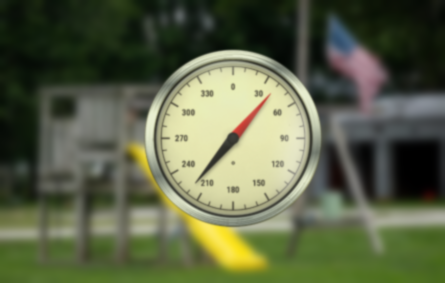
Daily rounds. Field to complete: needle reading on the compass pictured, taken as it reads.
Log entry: 40 °
